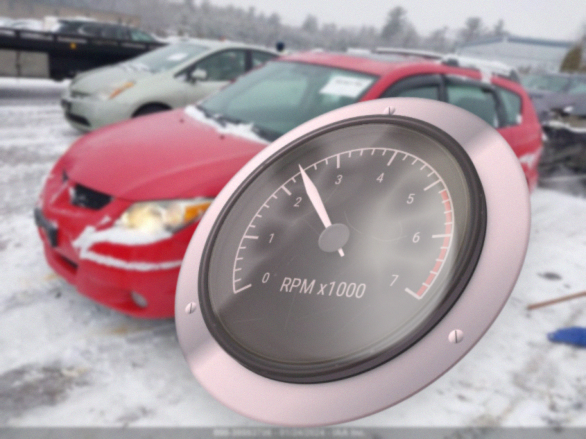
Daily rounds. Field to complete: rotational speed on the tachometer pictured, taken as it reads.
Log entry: 2400 rpm
